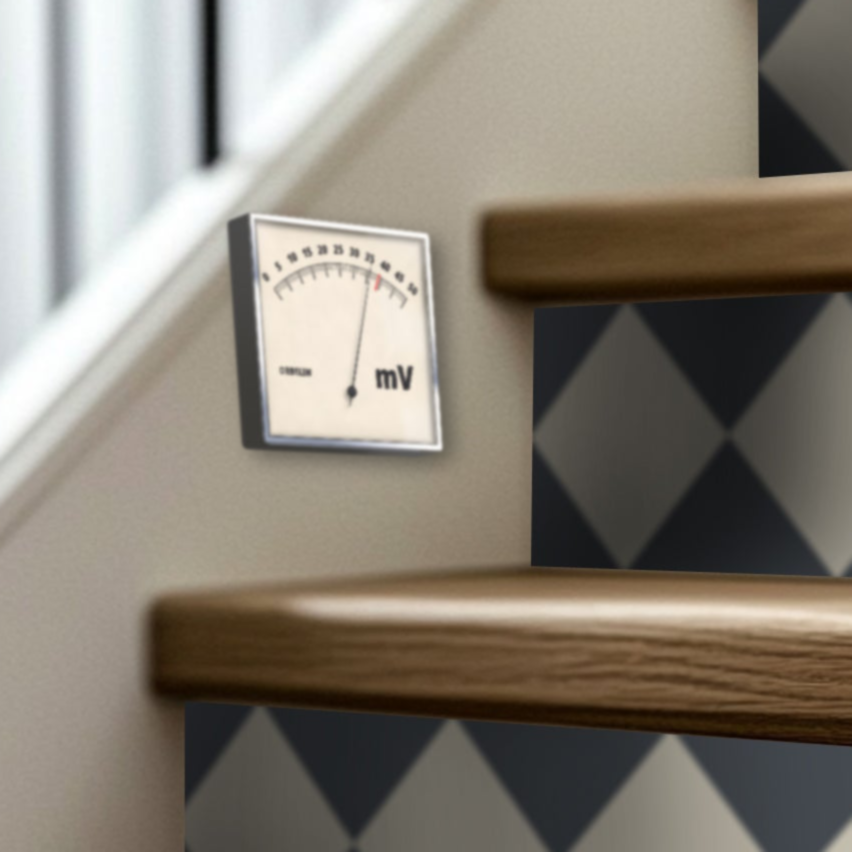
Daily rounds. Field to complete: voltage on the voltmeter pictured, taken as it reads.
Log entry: 35 mV
